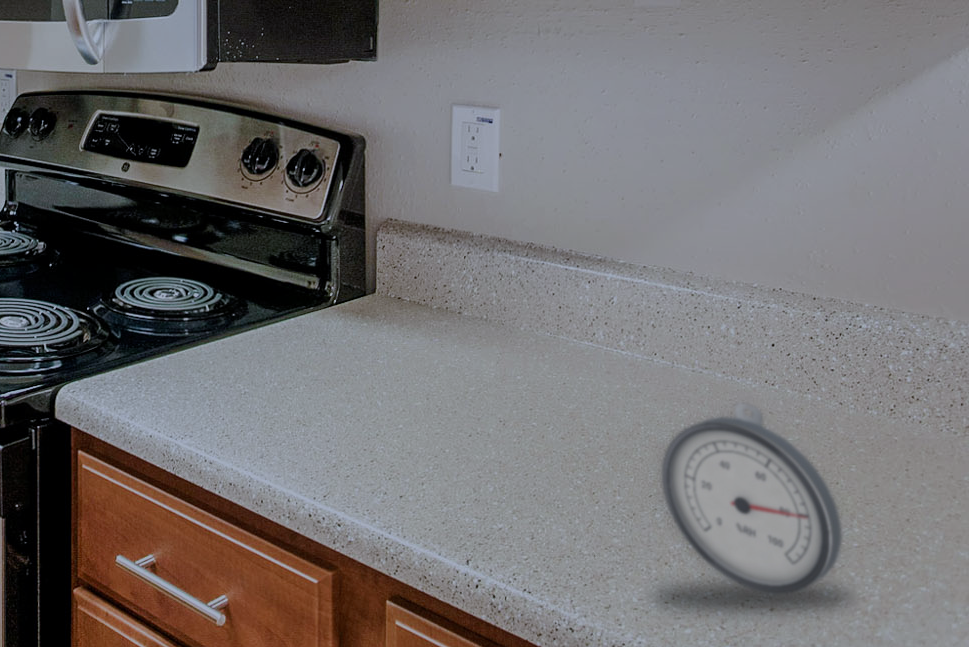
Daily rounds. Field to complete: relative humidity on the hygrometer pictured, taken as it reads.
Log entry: 80 %
